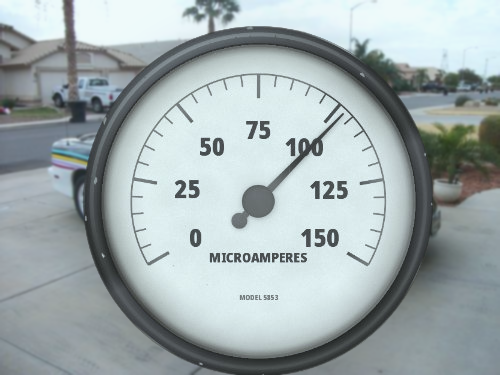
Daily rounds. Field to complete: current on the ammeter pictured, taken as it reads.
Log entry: 102.5 µA
